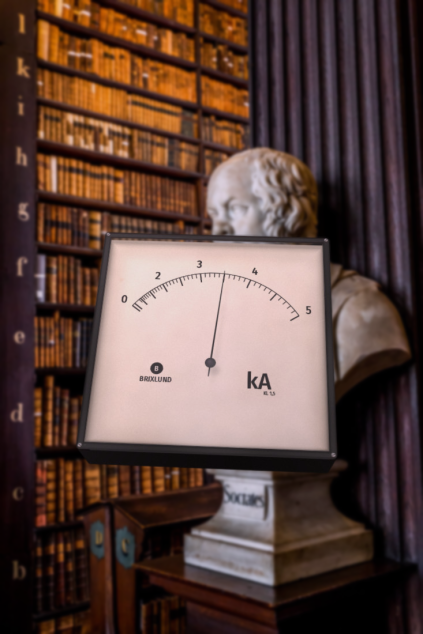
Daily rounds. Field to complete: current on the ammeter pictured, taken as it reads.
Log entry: 3.5 kA
